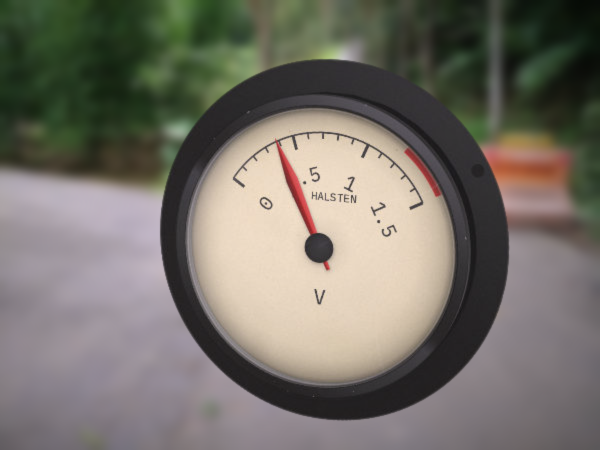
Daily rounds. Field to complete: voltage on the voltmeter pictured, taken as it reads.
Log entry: 0.4 V
